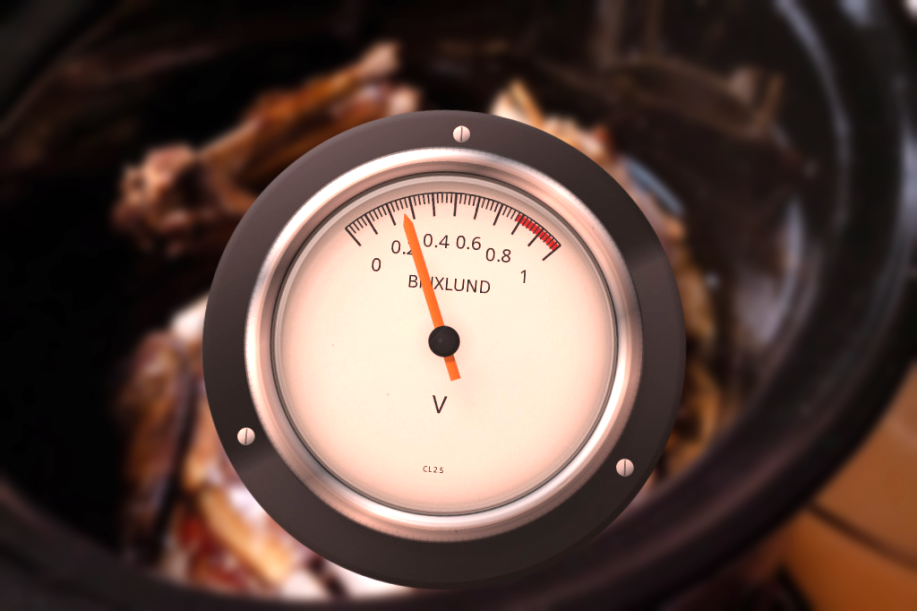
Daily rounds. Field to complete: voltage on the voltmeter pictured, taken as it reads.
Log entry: 0.26 V
